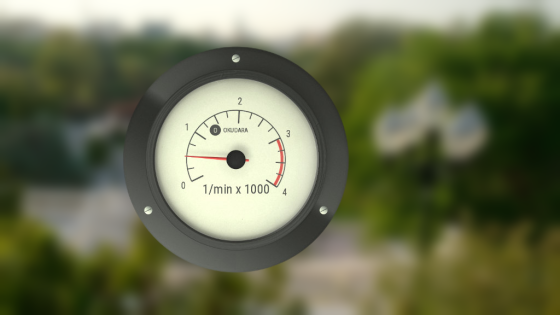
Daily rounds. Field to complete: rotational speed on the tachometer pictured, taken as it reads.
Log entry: 500 rpm
